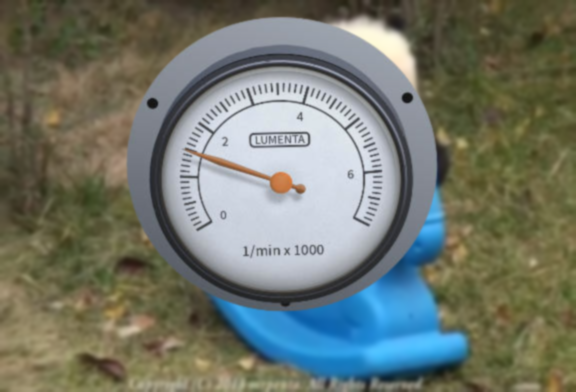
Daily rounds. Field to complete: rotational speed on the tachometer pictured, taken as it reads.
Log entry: 1500 rpm
